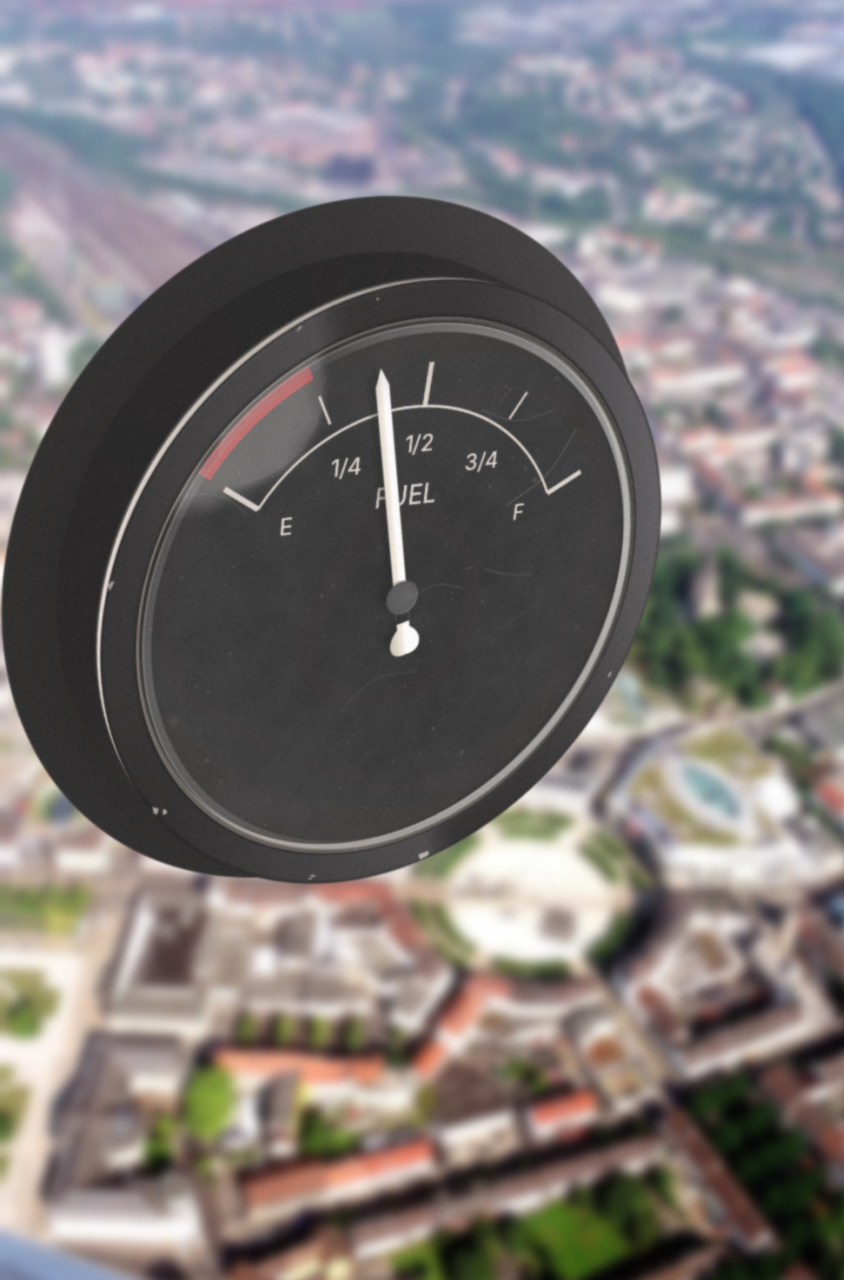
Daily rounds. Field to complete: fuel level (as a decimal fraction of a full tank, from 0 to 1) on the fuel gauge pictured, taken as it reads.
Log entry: 0.375
